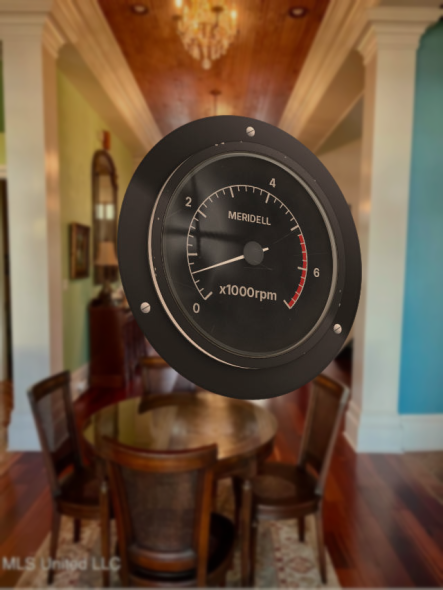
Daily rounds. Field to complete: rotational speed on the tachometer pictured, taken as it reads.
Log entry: 600 rpm
